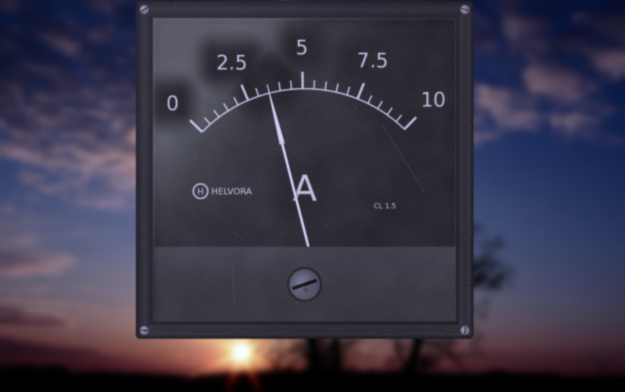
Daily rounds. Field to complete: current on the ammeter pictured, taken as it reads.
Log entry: 3.5 A
